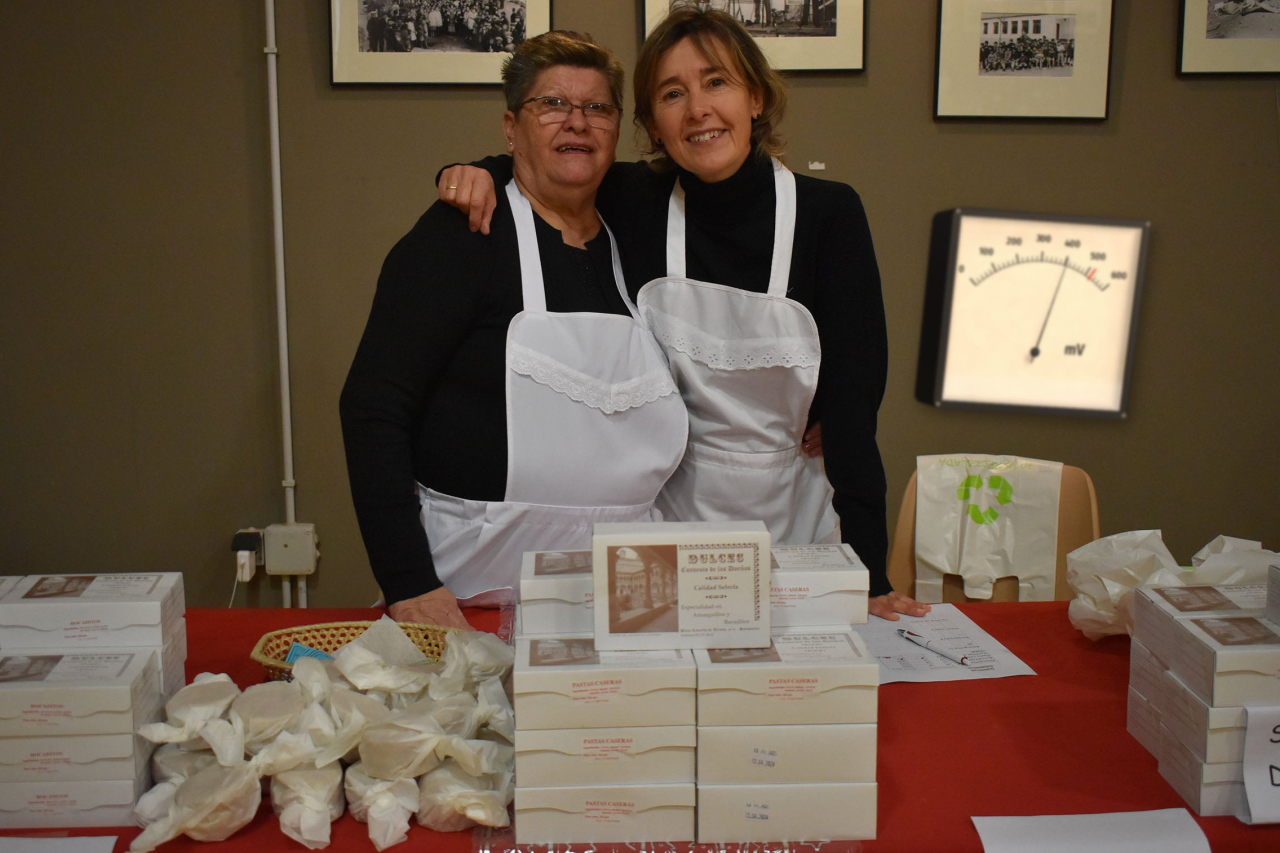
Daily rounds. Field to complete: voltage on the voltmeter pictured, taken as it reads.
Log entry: 400 mV
